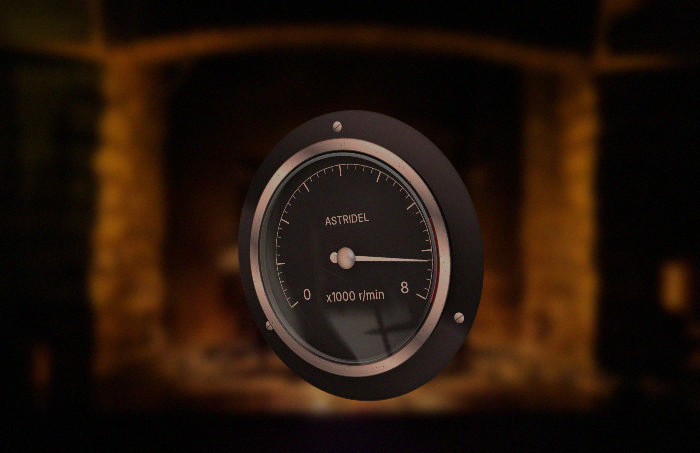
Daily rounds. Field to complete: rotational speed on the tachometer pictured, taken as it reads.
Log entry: 7200 rpm
